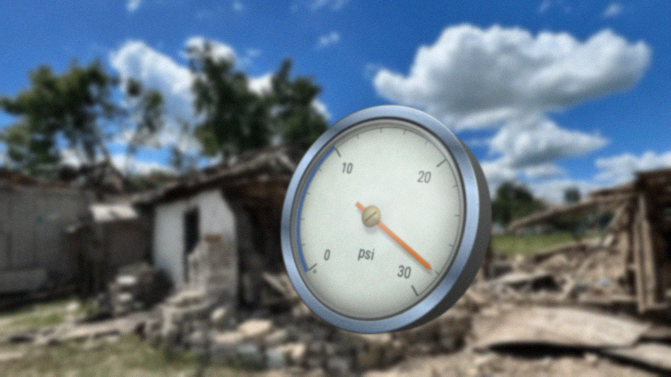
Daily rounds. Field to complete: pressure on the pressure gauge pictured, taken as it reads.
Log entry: 28 psi
